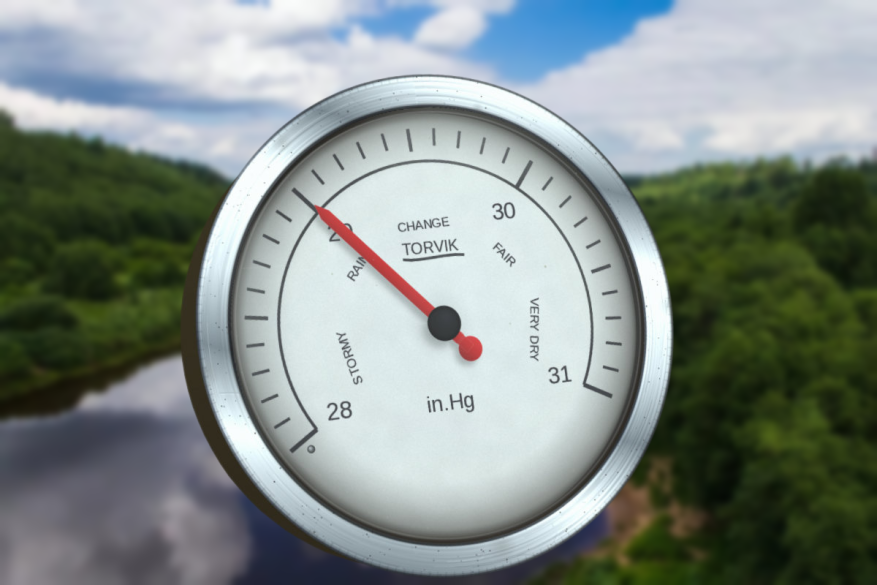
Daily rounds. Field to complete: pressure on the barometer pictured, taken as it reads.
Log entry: 29 inHg
